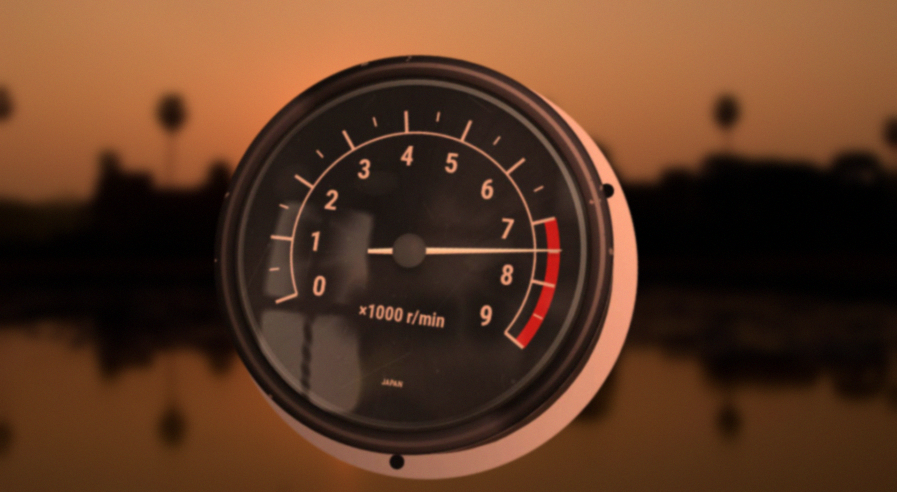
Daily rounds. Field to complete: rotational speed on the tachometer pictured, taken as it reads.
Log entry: 7500 rpm
